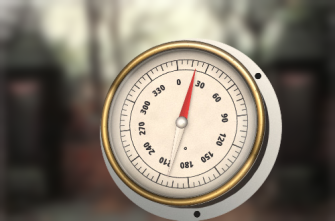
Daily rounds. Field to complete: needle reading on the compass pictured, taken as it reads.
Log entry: 20 °
